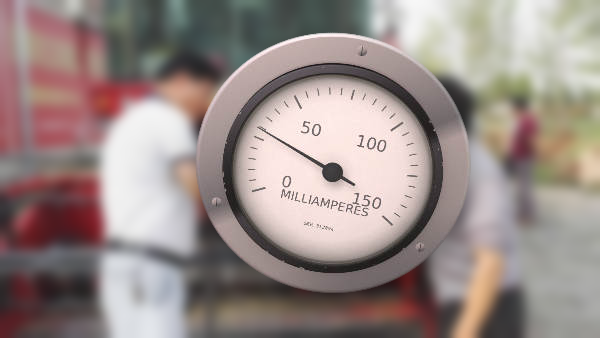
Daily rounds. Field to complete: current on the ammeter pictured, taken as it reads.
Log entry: 30 mA
